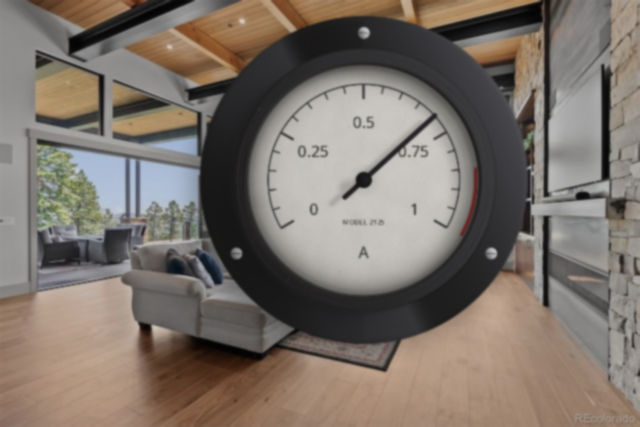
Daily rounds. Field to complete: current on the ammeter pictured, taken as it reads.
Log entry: 0.7 A
